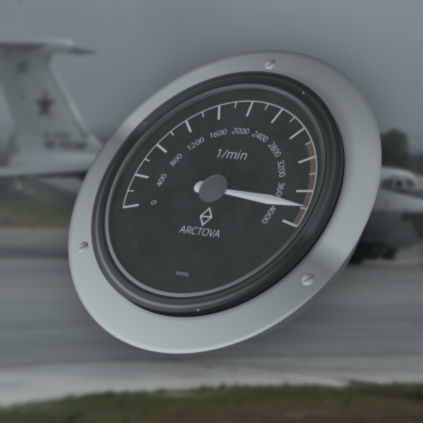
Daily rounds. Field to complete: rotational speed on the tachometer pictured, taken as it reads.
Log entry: 3800 rpm
